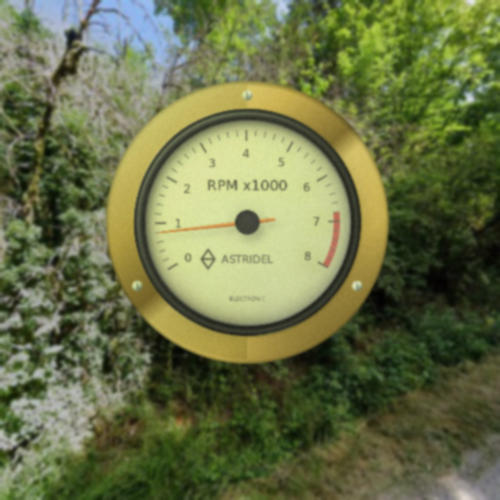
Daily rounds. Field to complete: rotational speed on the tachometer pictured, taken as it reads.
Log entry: 800 rpm
